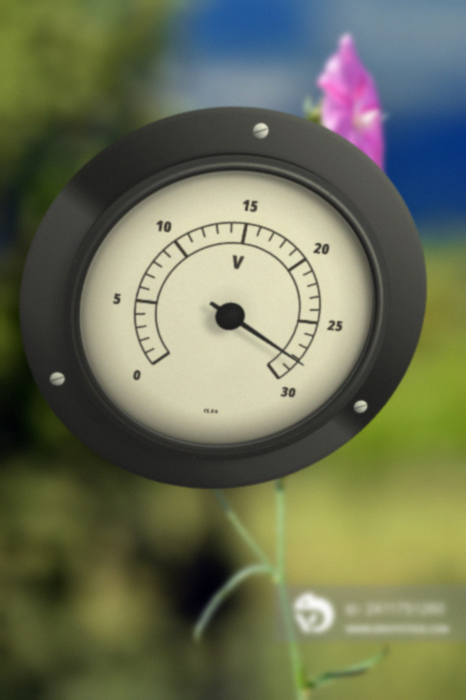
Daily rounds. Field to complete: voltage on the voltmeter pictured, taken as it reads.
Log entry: 28 V
